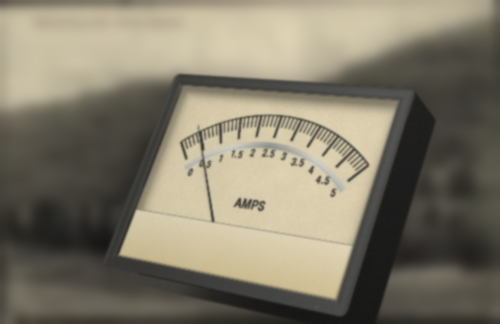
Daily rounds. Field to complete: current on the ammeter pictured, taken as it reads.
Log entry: 0.5 A
